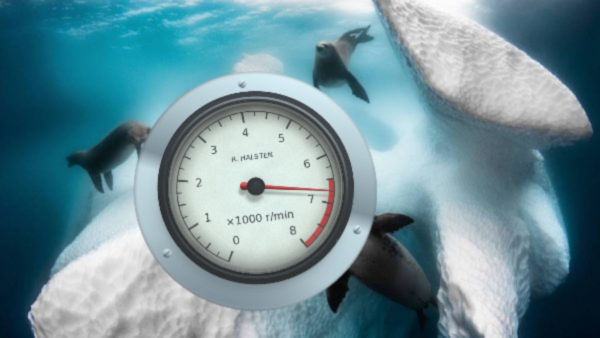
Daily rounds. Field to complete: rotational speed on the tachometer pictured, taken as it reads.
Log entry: 6750 rpm
